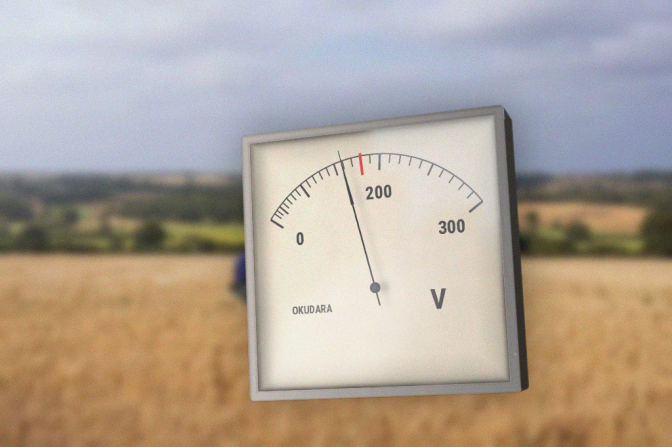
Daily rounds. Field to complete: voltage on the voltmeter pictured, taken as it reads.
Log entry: 160 V
